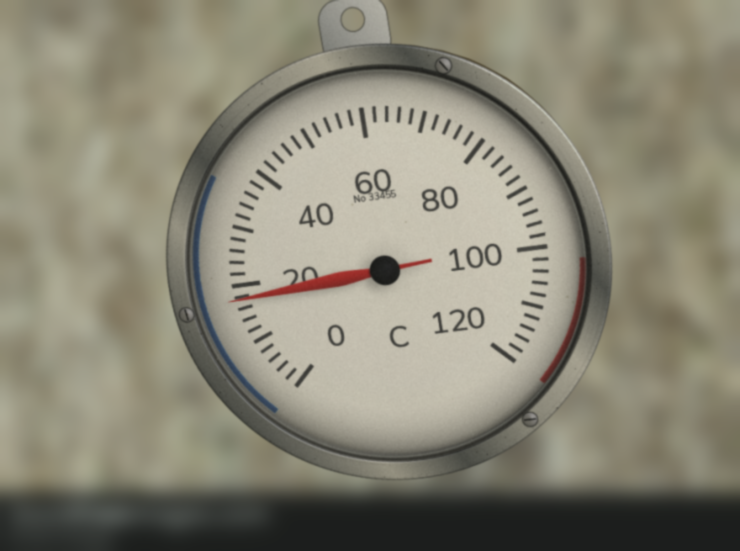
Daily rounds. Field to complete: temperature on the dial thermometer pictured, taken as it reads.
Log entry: 18 °C
